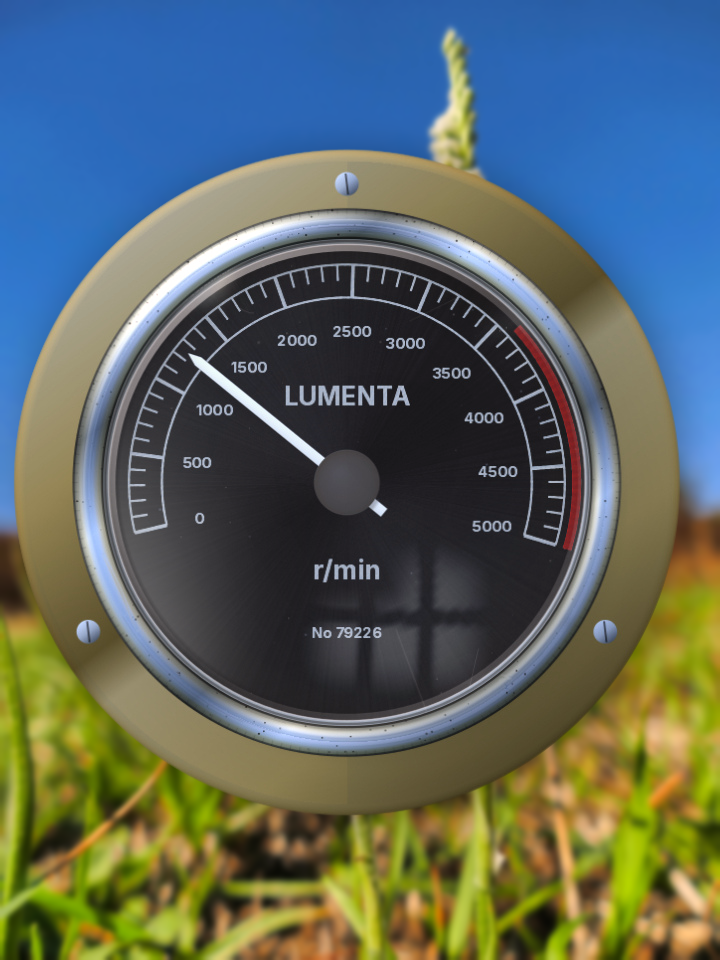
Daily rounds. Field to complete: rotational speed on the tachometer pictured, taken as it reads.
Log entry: 1250 rpm
